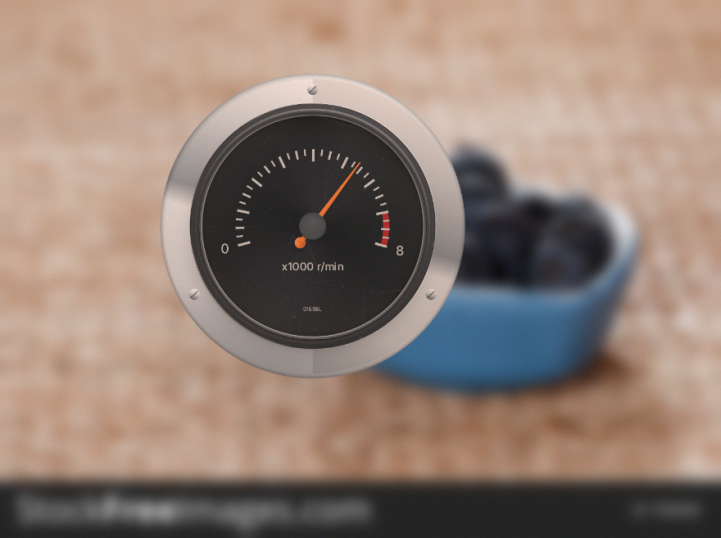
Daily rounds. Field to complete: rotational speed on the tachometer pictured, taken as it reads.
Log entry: 5375 rpm
